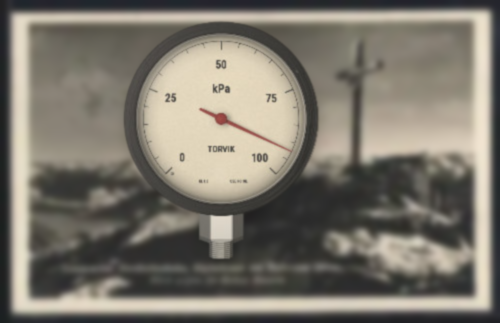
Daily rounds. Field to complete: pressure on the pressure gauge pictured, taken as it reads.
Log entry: 92.5 kPa
